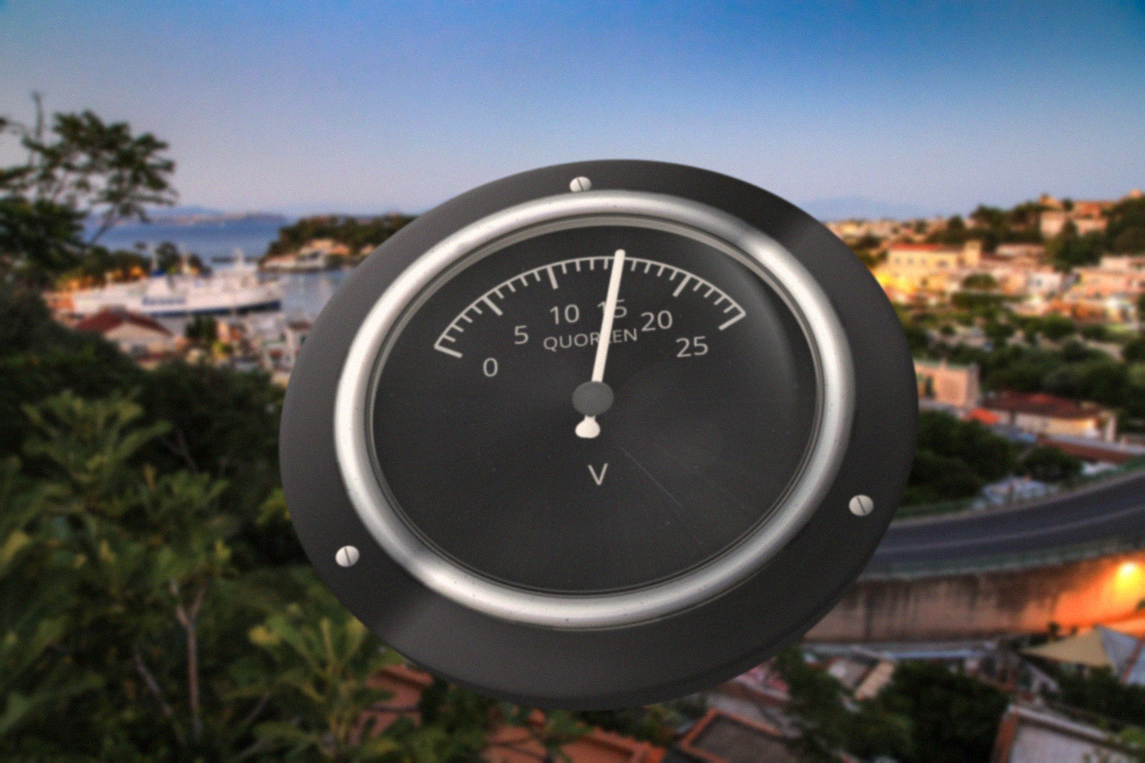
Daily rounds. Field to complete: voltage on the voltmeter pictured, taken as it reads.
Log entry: 15 V
